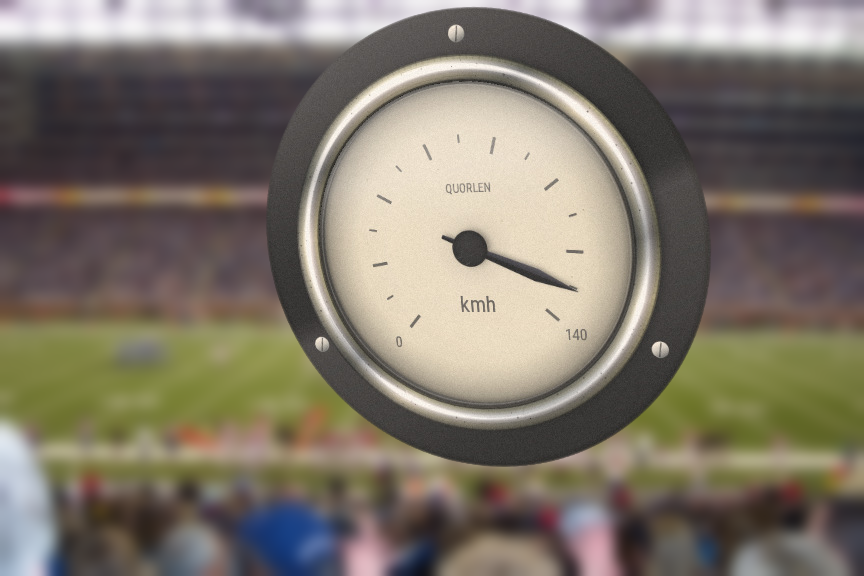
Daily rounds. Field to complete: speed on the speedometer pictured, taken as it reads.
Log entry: 130 km/h
